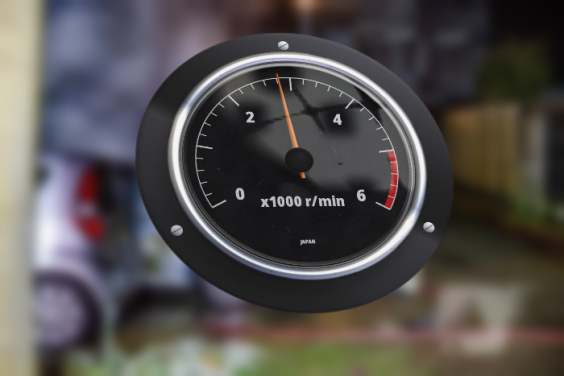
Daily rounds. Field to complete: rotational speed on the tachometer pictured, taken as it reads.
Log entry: 2800 rpm
